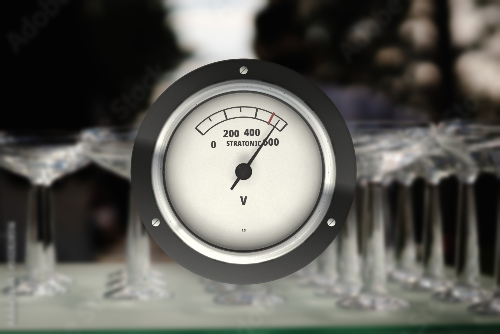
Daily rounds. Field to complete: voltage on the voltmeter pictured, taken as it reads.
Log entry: 550 V
